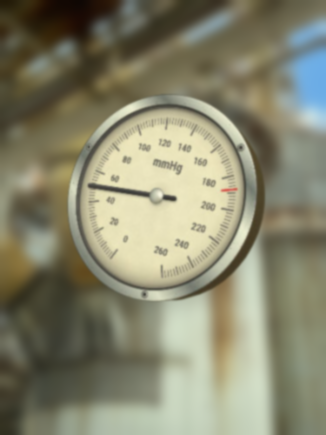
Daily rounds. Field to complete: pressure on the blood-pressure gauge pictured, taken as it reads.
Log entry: 50 mmHg
